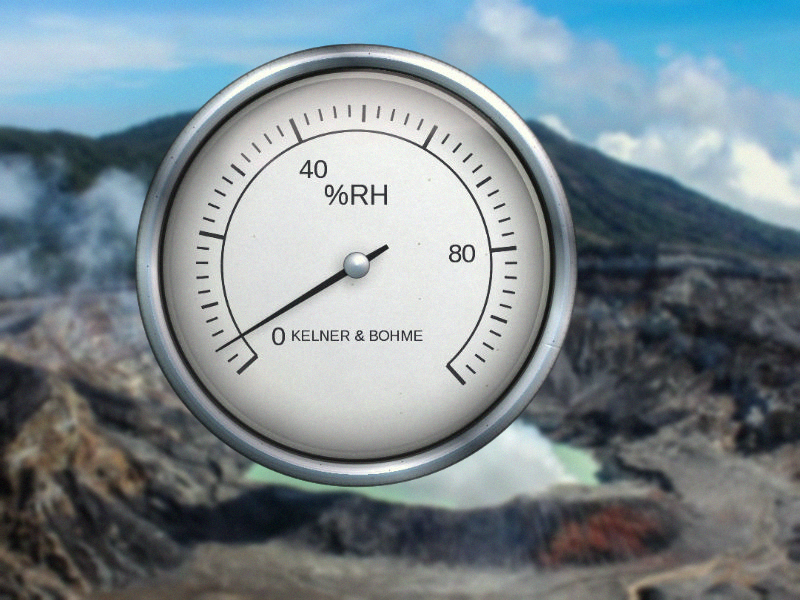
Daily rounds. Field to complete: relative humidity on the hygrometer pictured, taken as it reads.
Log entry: 4 %
